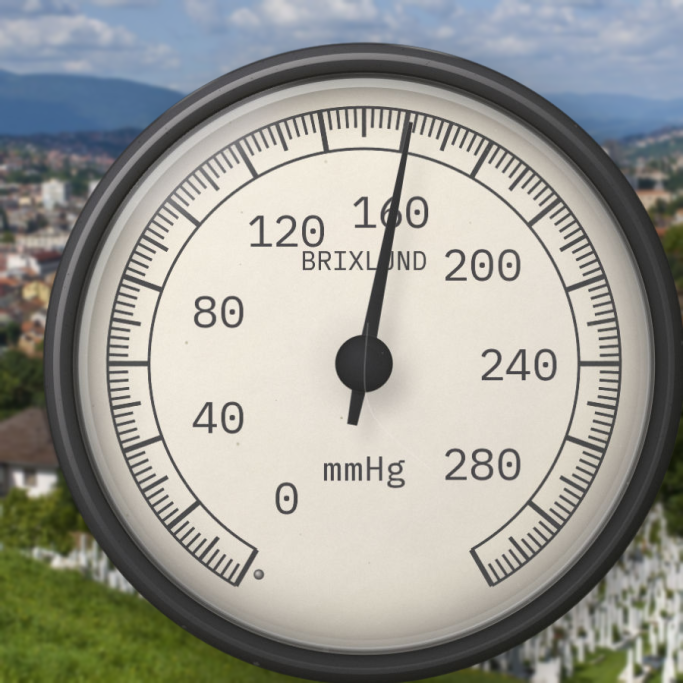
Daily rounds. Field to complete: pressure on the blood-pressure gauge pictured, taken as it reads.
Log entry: 161 mmHg
